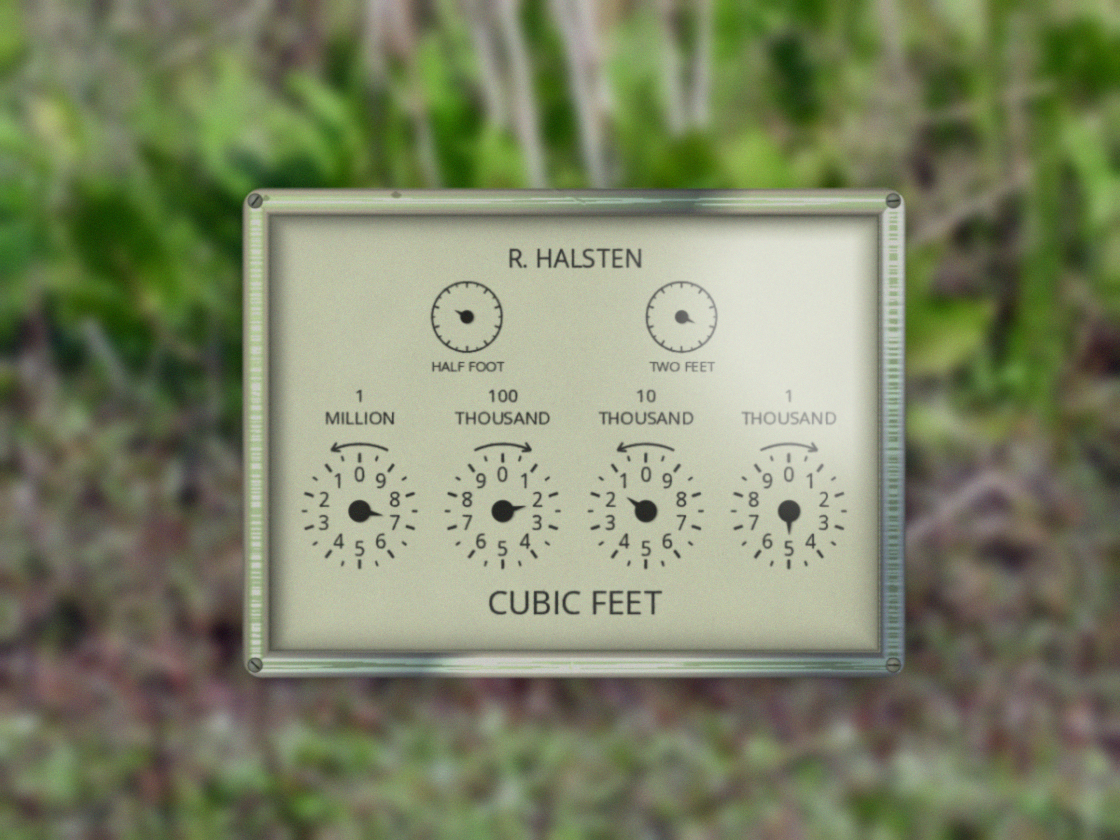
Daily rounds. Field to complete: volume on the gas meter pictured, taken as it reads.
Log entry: 721500 ft³
